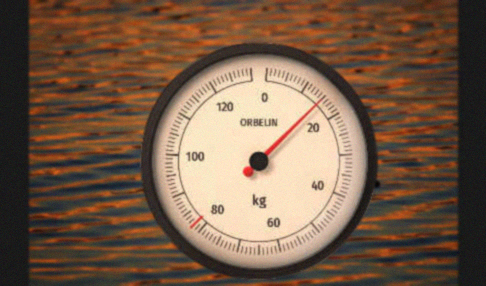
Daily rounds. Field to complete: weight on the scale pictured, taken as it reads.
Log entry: 15 kg
